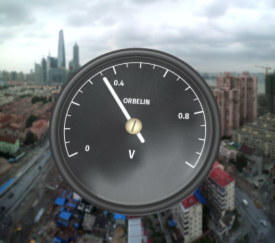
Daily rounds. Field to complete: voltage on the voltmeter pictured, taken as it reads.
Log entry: 0.35 V
